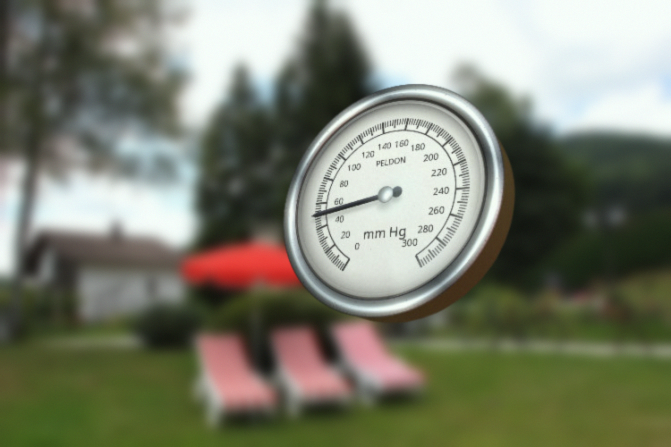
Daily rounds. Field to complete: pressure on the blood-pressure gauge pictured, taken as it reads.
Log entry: 50 mmHg
